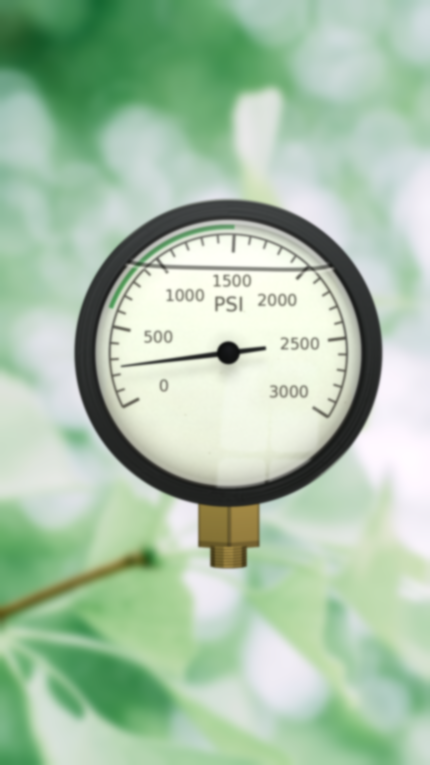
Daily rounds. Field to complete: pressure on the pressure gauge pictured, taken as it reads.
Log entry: 250 psi
